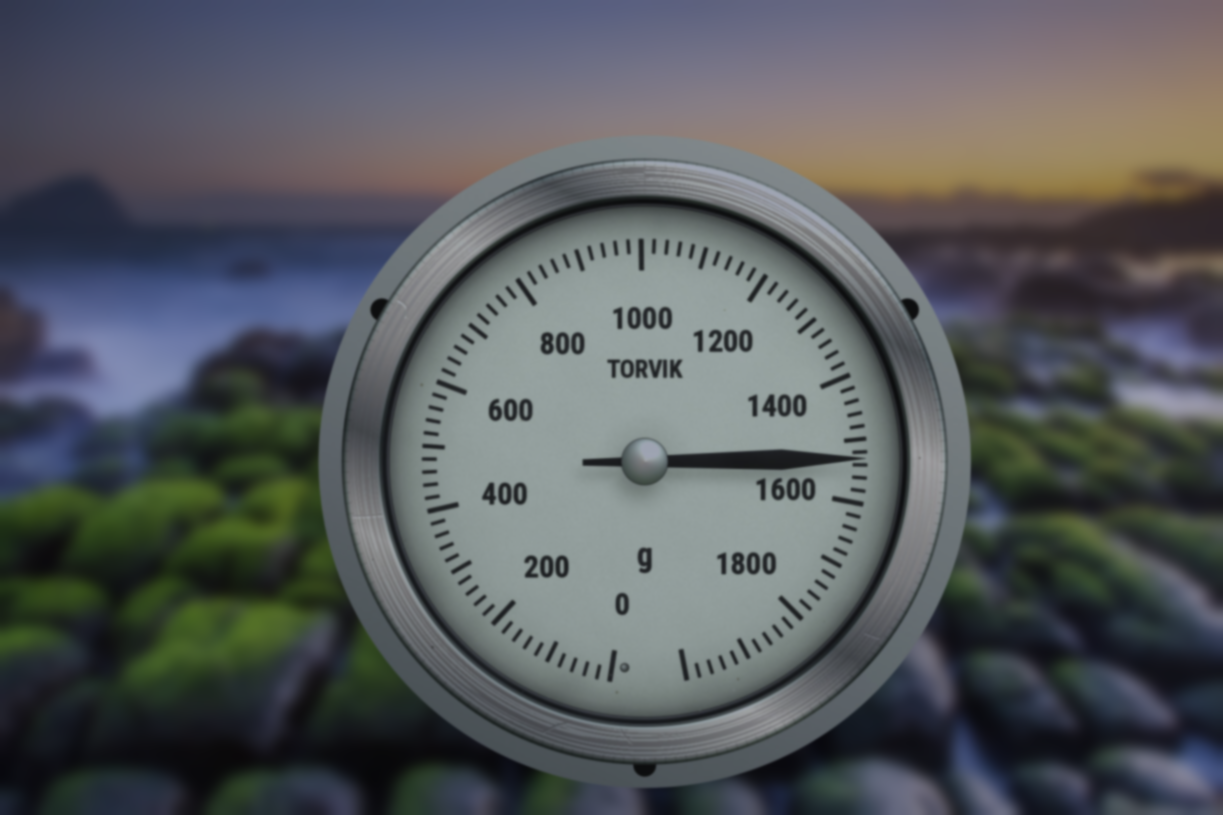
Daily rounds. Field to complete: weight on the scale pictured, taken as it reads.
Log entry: 1530 g
